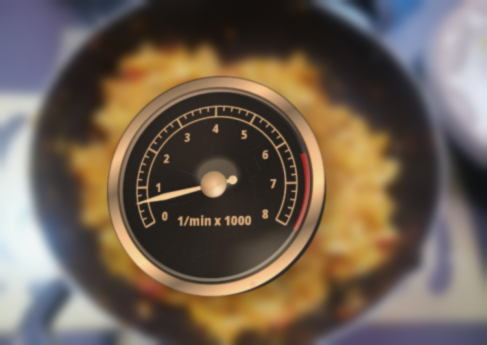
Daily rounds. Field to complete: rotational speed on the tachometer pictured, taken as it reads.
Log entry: 600 rpm
